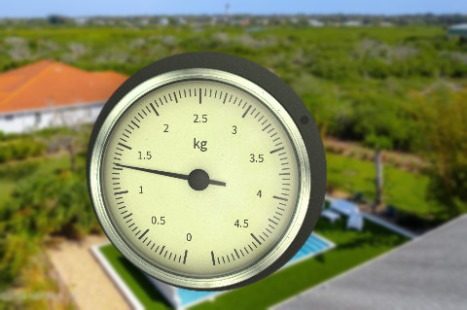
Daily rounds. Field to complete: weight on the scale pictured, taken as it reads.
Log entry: 1.3 kg
